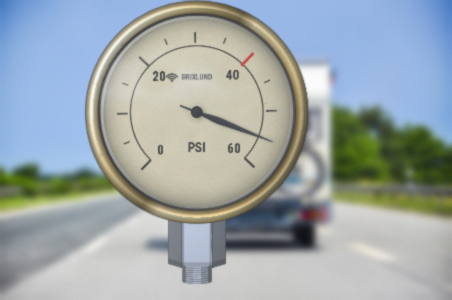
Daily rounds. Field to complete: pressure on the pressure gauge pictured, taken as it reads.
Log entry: 55 psi
